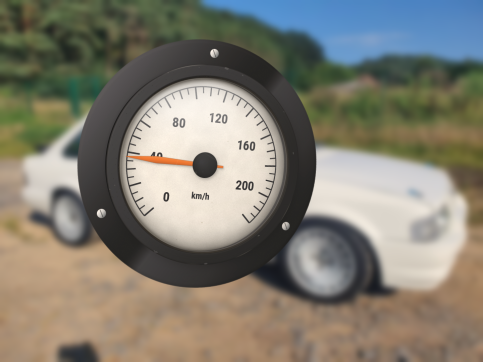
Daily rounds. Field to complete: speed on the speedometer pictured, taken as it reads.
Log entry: 37.5 km/h
